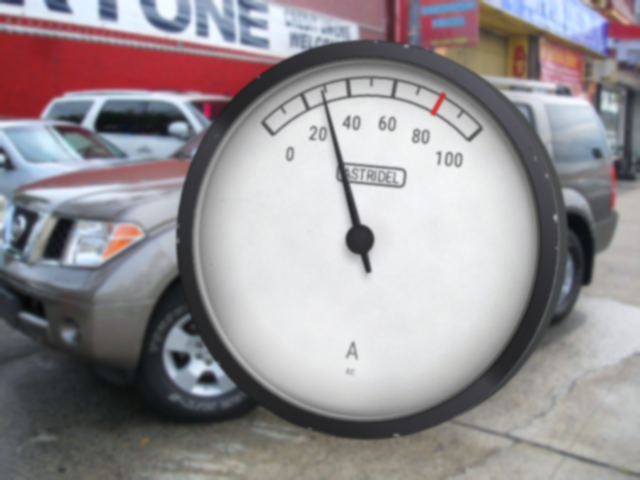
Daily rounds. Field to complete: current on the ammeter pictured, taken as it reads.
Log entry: 30 A
